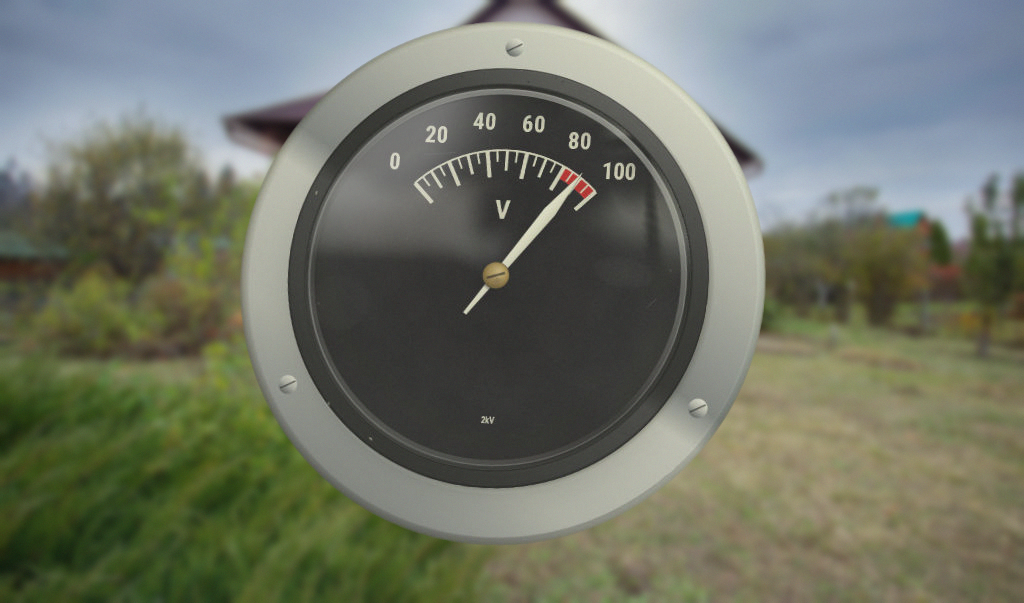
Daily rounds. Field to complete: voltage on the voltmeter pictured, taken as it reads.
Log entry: 90 V
